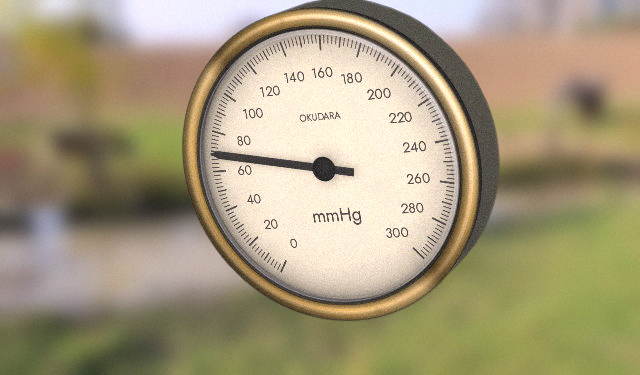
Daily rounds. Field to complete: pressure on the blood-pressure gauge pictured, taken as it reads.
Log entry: 70 mmHg
